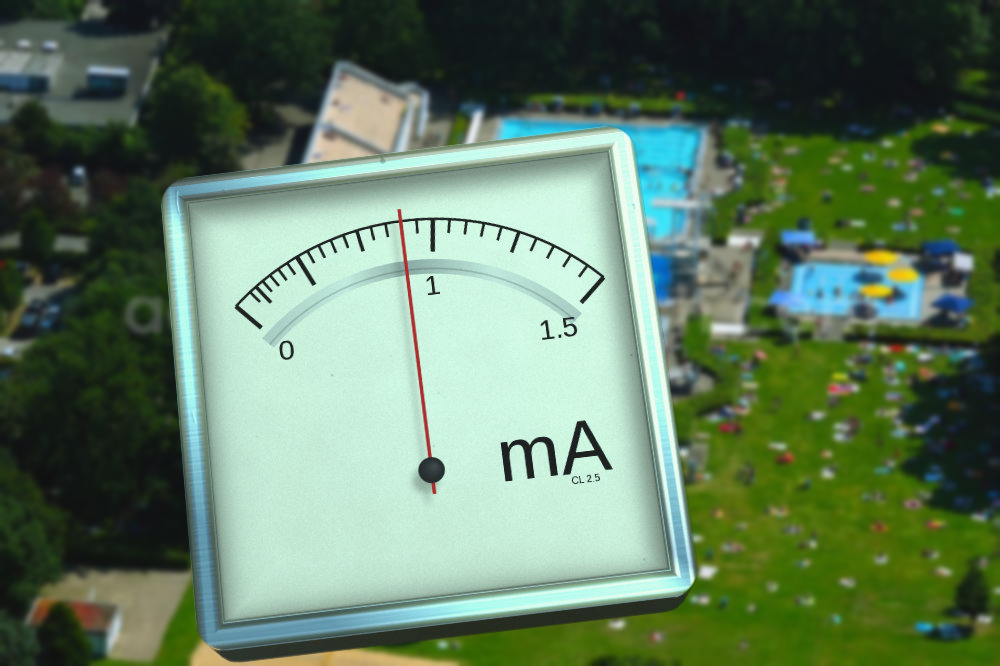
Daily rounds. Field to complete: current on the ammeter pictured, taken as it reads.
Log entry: 0.9 mA
